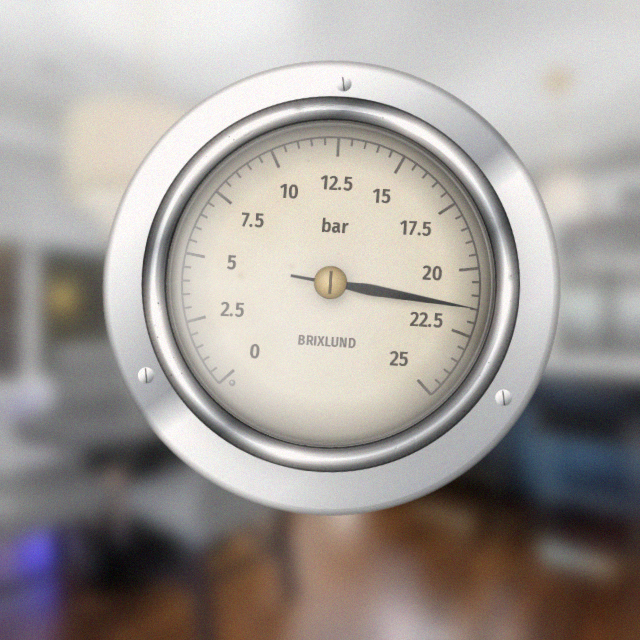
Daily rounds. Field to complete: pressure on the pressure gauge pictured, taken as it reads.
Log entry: 21.5 bar
